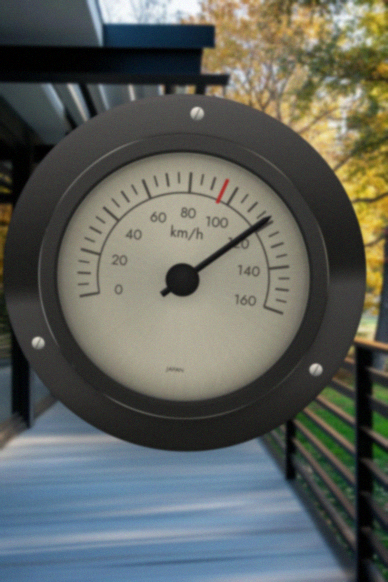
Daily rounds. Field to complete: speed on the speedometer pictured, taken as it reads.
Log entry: 117.5 km/h
